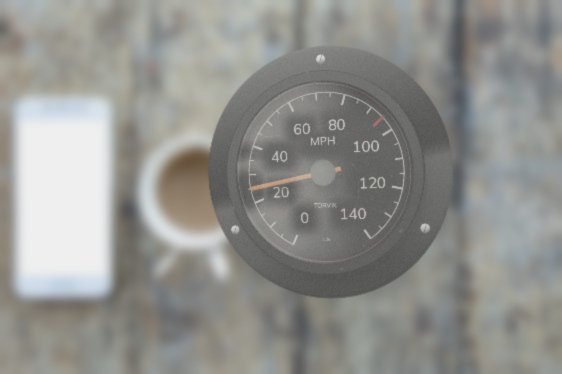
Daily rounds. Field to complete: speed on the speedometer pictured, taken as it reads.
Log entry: 25 mph
